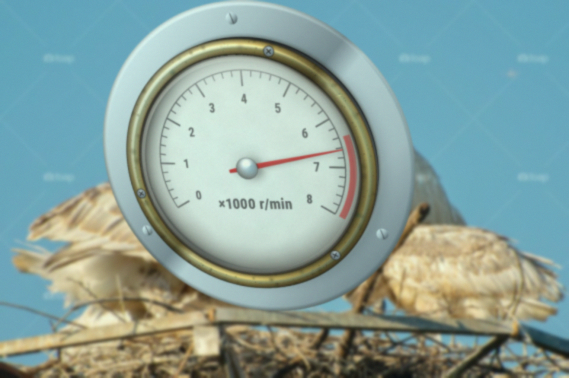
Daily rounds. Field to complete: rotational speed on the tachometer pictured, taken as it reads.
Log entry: 6600 rpm
